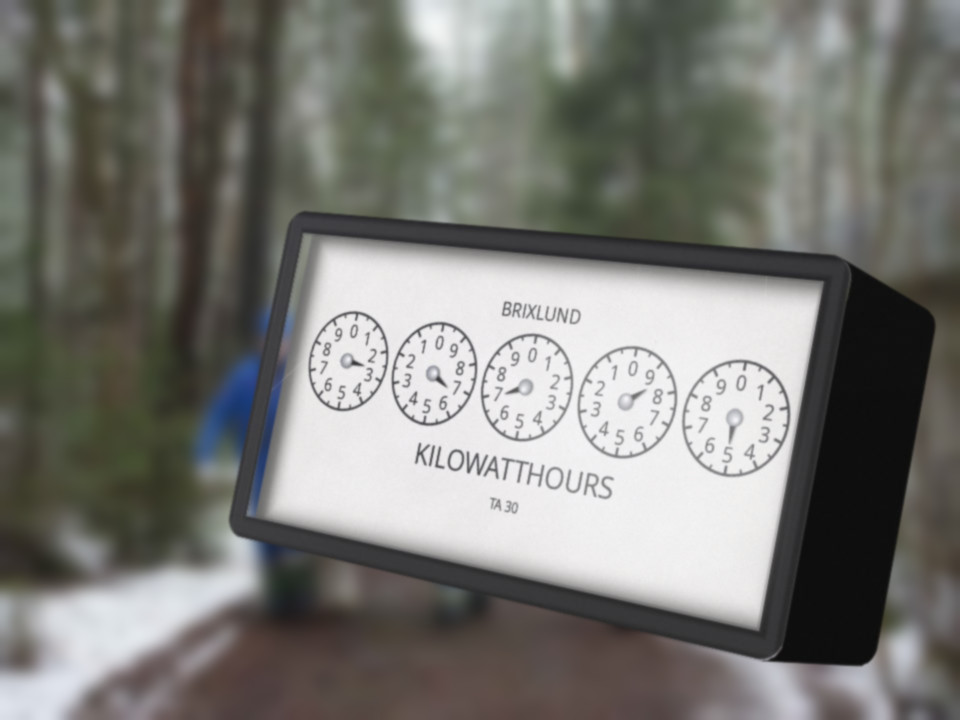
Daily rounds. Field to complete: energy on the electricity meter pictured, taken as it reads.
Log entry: 26685 kWh
